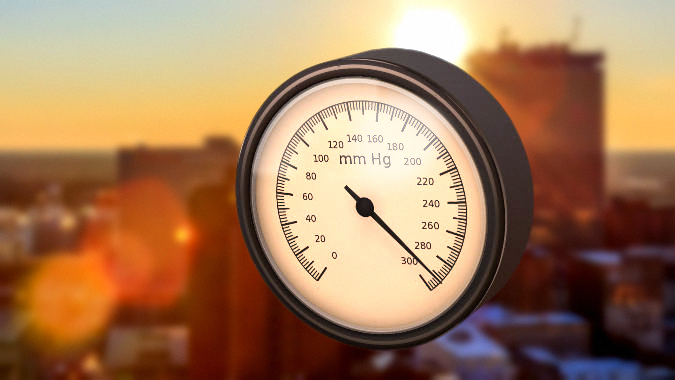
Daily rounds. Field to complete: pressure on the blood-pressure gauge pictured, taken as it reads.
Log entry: 290 mmHg
